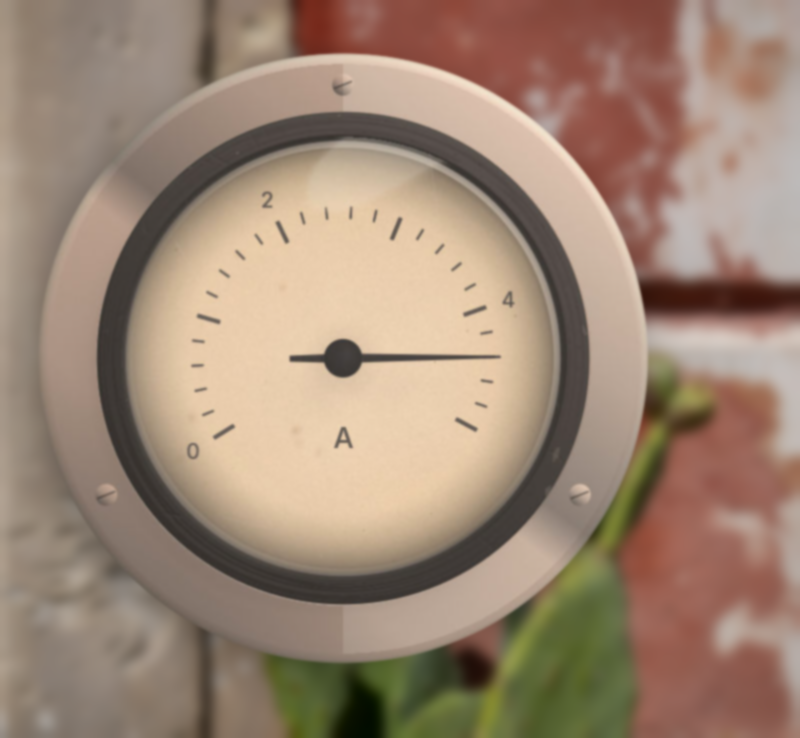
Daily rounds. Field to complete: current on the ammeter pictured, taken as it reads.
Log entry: 4.4 A
